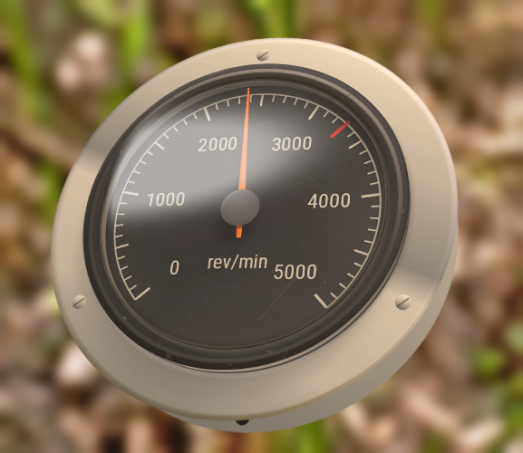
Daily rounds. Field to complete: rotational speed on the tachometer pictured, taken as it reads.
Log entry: 2400 rpm
